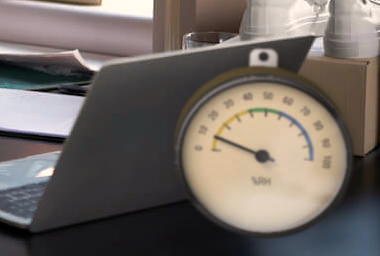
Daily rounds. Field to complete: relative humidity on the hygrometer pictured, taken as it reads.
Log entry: 10 %
